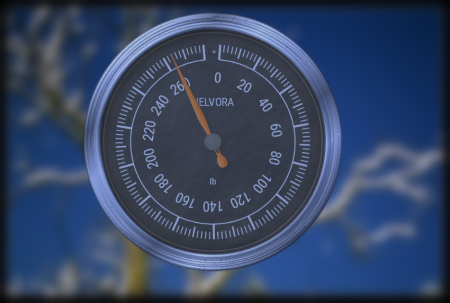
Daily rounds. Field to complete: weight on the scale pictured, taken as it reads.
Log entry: 264 lb
